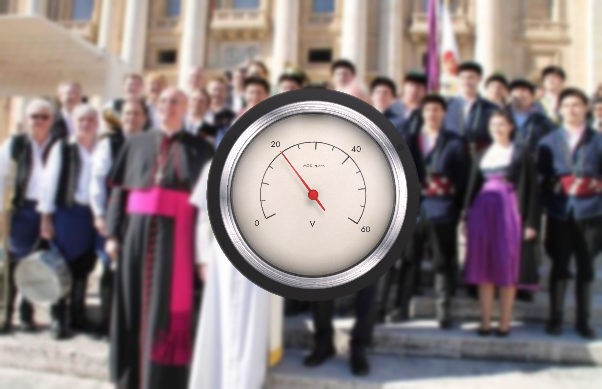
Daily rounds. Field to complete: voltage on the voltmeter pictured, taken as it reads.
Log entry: 20 V
